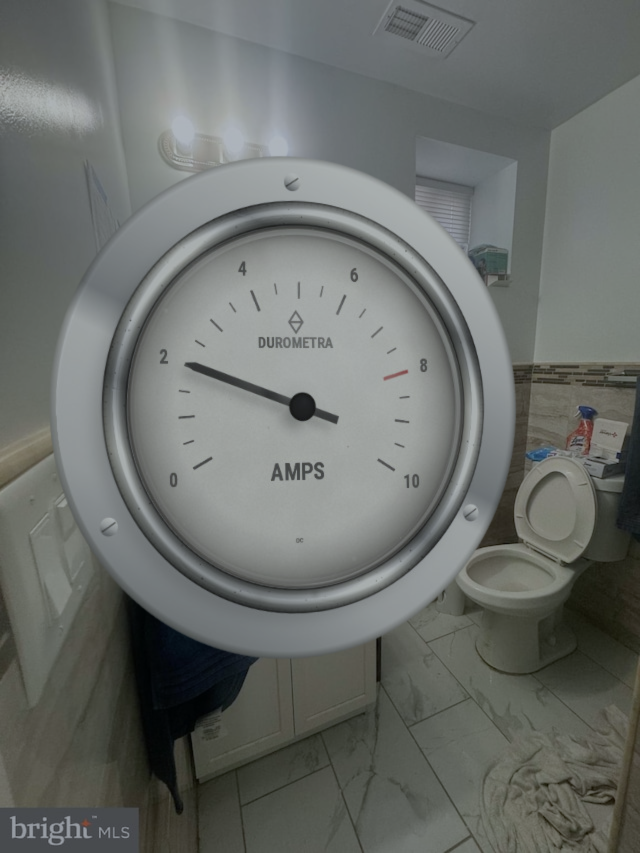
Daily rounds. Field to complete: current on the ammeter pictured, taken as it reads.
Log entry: 2 A
